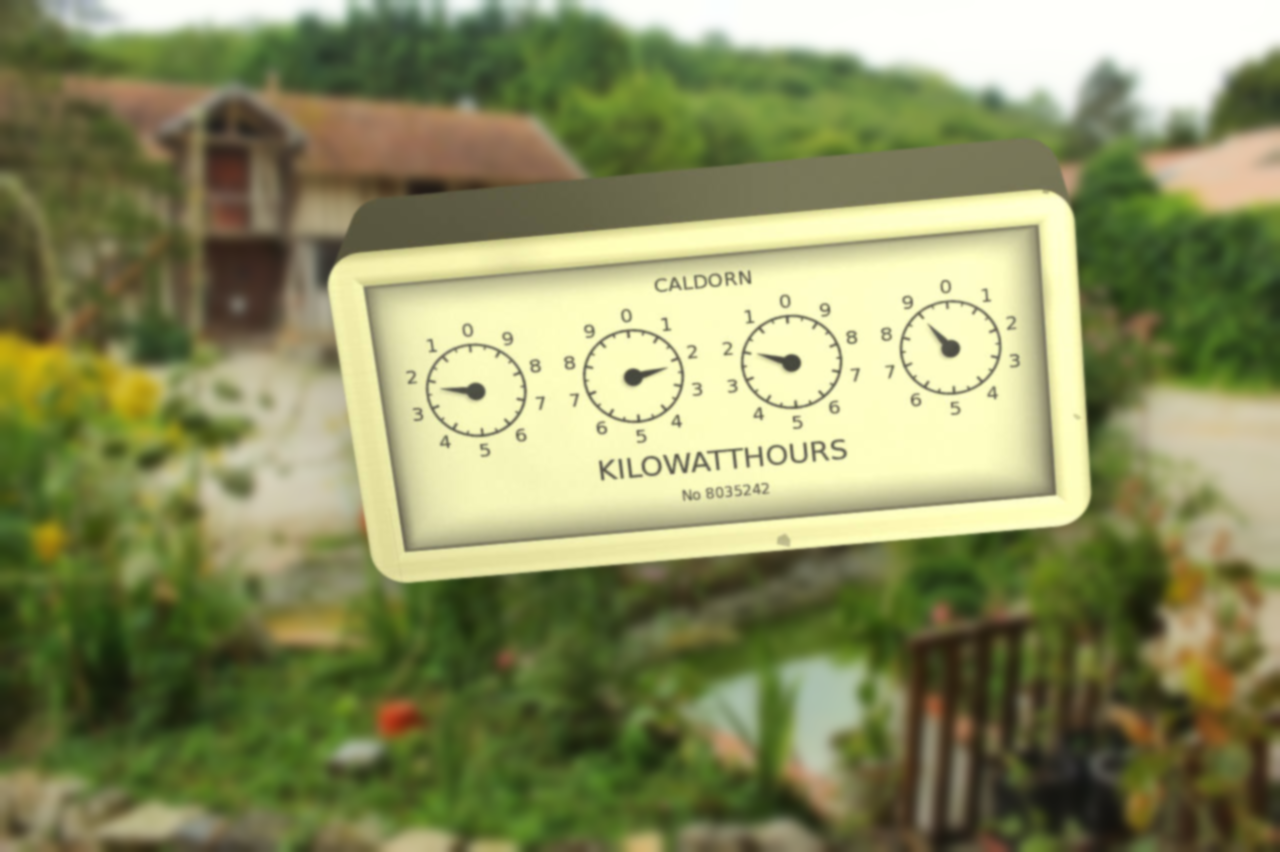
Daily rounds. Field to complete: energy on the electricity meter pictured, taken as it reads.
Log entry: 2219 kWh
